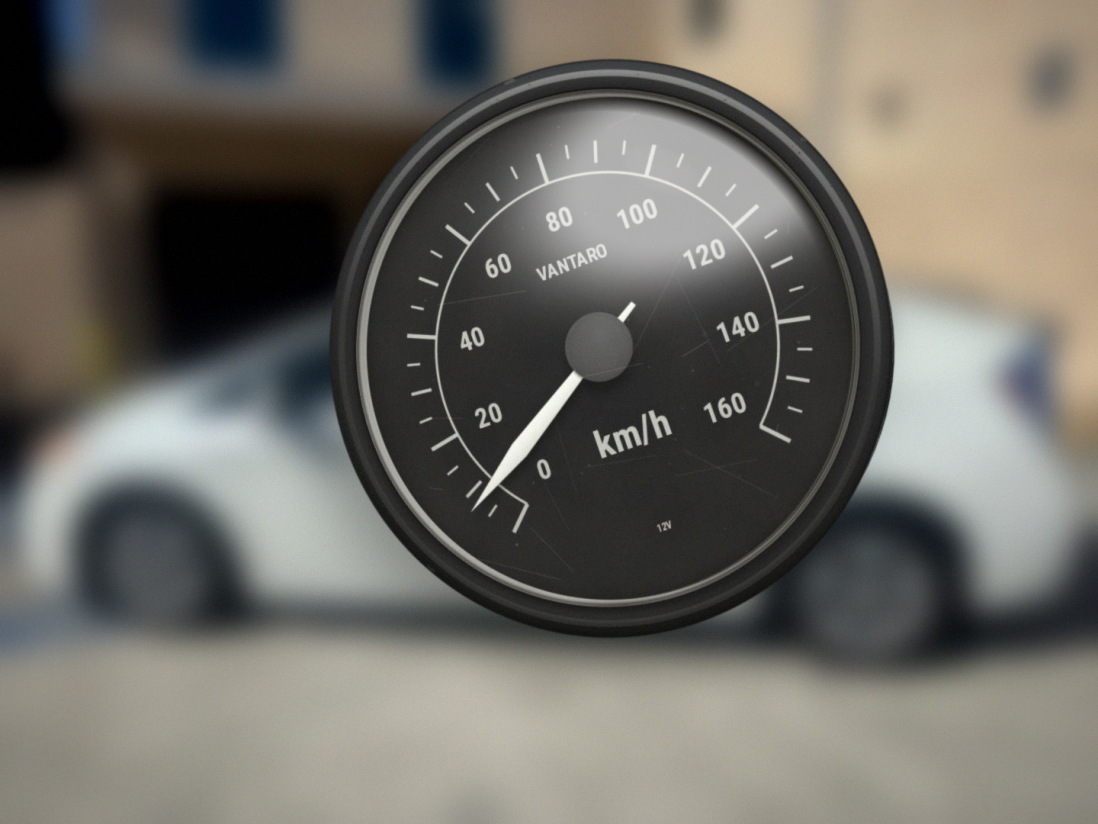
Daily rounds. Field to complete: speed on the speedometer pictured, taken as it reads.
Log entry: 7.5 km/h
